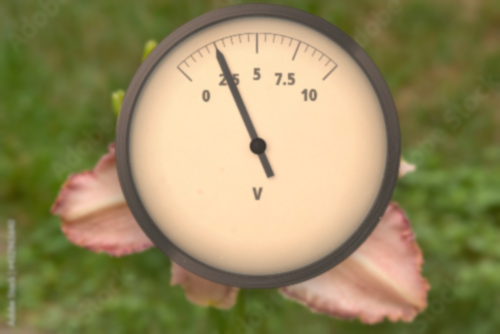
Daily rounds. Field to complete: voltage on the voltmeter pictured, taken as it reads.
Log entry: 2.5 V
